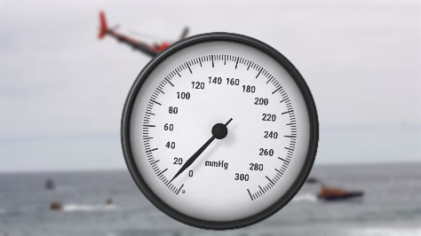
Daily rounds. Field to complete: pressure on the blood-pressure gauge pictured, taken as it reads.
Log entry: 10 mmHg
